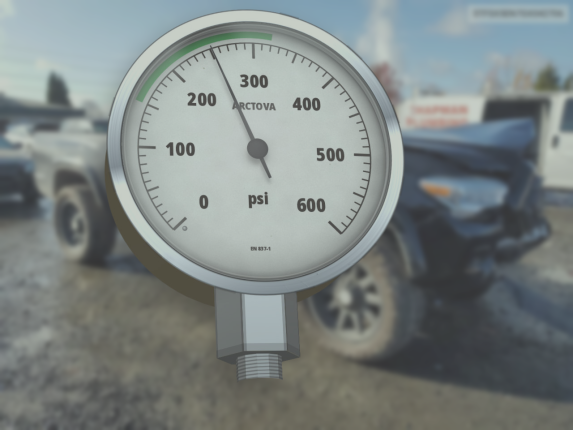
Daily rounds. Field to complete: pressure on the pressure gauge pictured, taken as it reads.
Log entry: 250 psi
